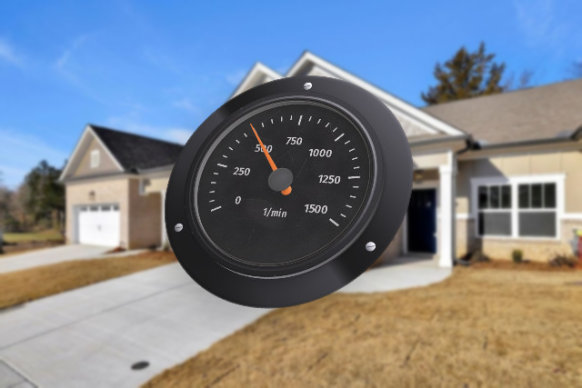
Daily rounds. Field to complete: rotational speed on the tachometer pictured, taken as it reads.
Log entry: 500 rpm
